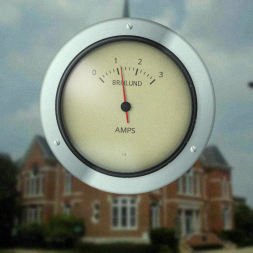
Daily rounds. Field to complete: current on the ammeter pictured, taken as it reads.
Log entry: 1.2 A
